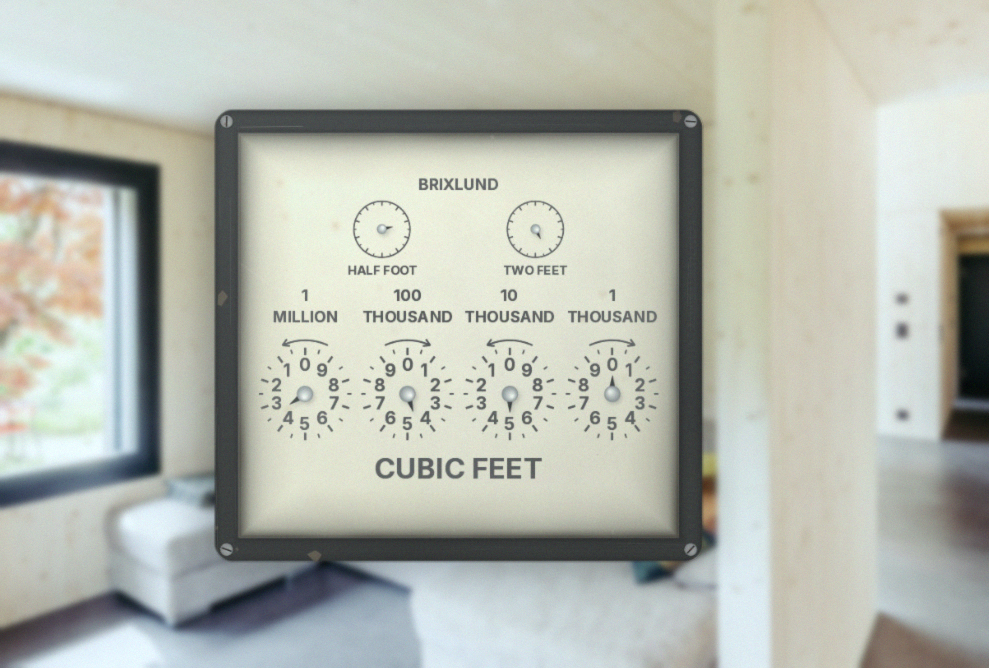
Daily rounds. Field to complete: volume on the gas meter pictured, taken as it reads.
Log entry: 345000 ft³
